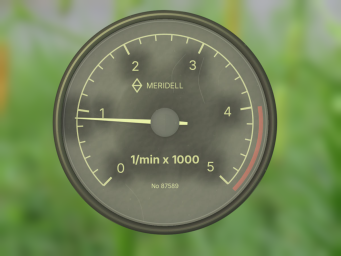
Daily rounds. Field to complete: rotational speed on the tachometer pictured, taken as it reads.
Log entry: 900 rpm
